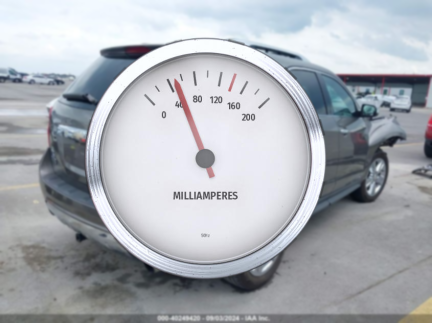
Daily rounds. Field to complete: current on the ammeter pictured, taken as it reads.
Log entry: 50 mA
